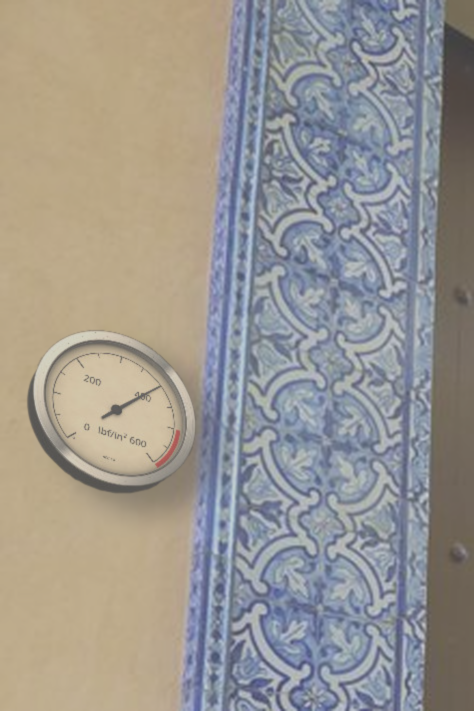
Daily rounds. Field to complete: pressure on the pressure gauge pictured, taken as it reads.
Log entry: 400 psi
